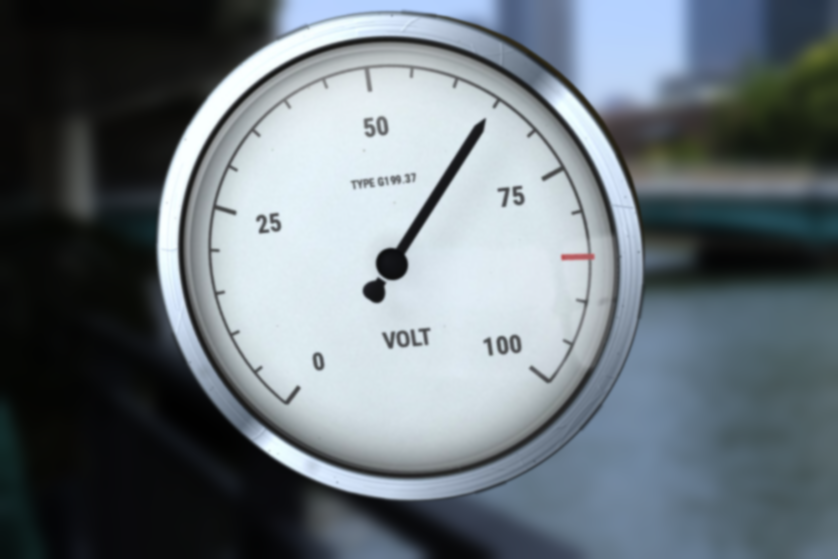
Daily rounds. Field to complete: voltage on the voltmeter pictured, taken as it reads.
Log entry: 65 V
